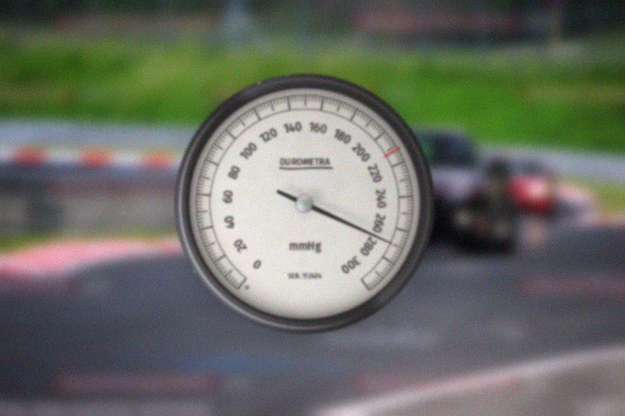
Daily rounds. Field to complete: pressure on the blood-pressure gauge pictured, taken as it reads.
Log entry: 270 mmHg
